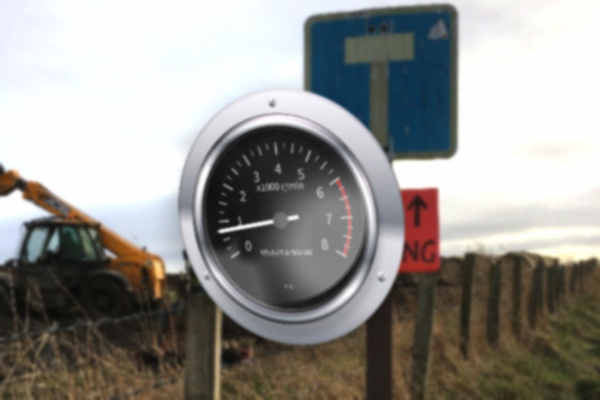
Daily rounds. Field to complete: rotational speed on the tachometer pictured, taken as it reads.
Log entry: 750 rpm
